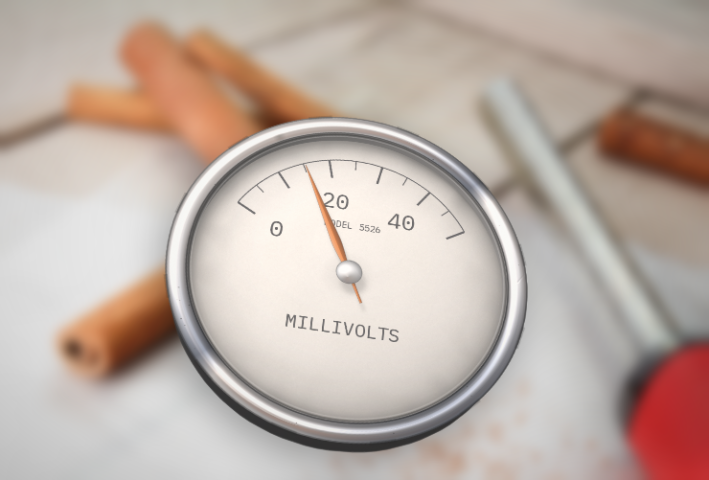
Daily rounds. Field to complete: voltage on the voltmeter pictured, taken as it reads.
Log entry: 15 mV
